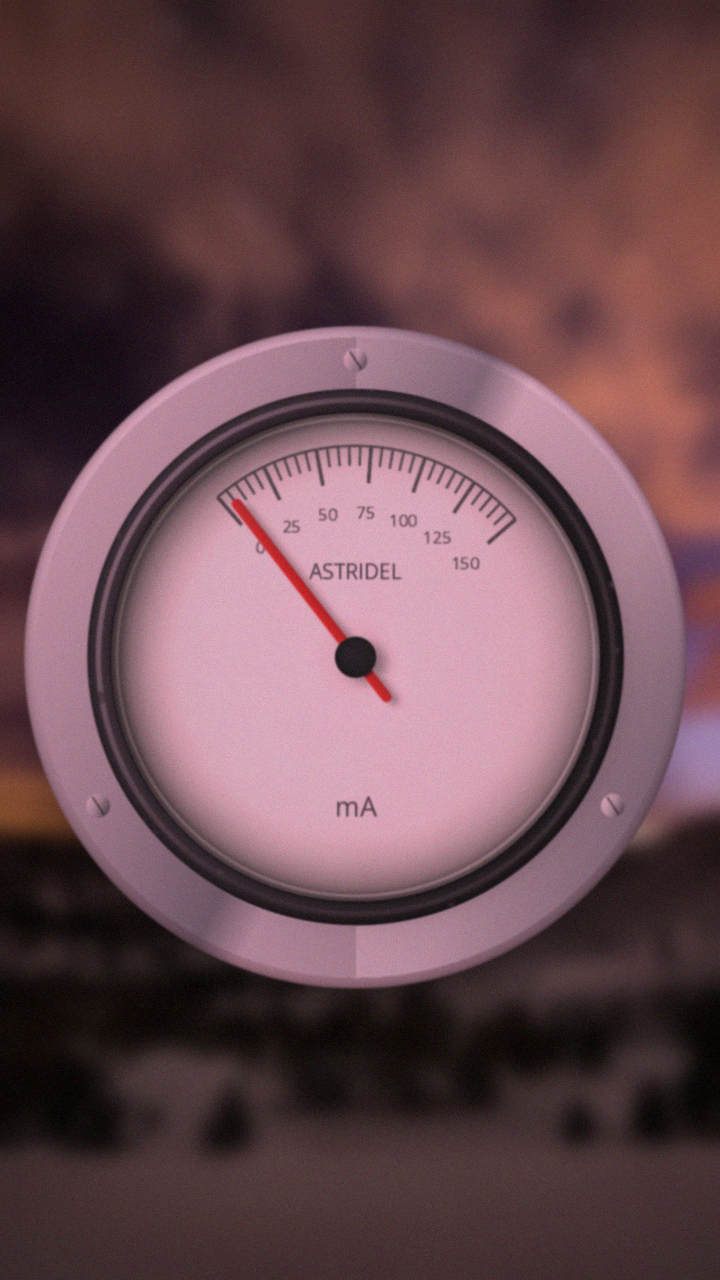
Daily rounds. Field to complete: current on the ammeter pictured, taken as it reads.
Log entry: 5 mA
